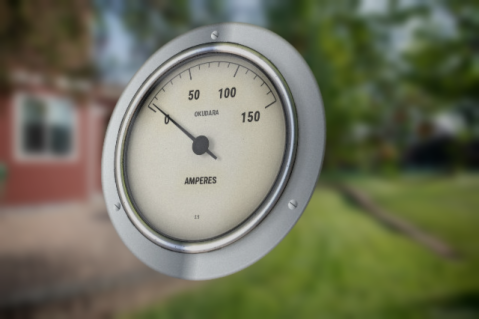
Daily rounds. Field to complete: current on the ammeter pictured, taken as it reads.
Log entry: 5 A
